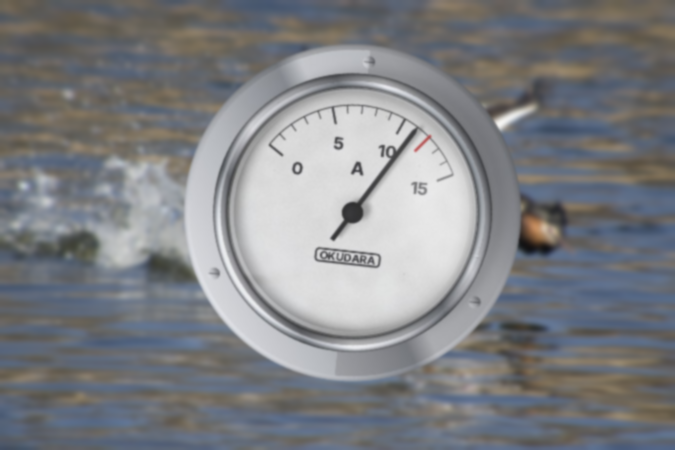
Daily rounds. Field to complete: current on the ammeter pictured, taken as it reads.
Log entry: 11 A
